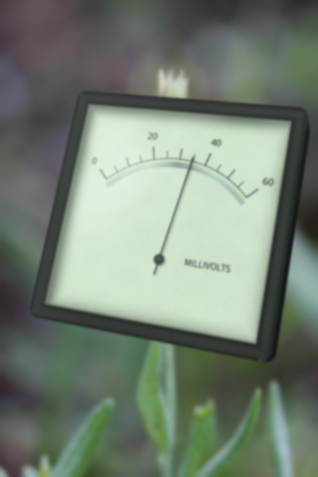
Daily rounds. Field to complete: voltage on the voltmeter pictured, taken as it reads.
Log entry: 35 mV
